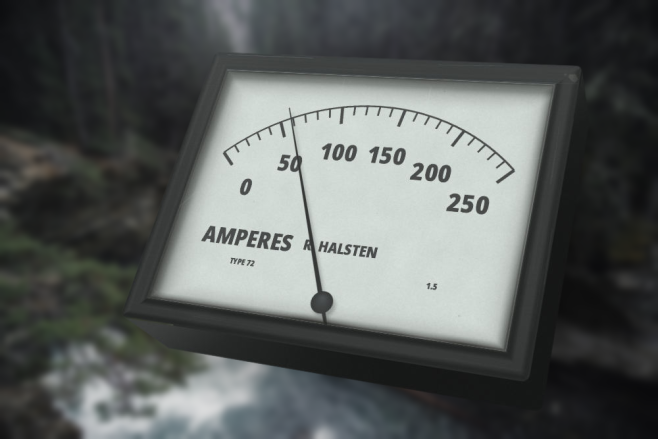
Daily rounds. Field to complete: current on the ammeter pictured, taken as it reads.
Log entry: 60 A
